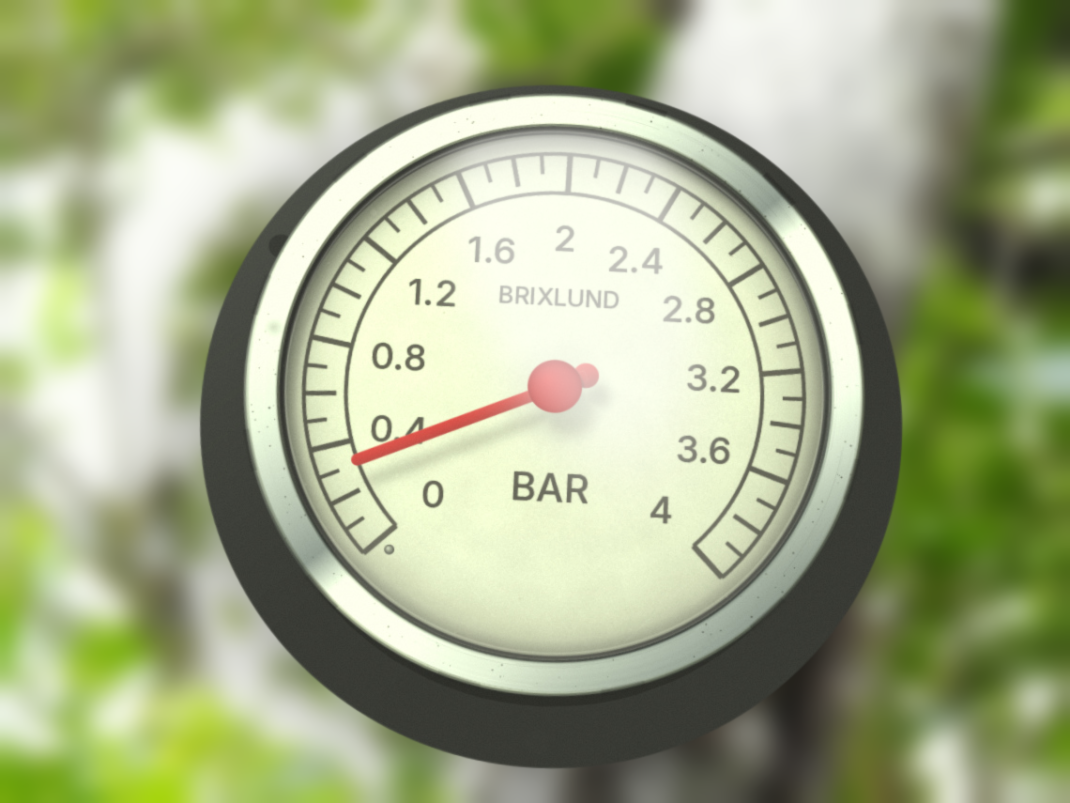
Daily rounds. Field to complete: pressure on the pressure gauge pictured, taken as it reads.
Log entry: 0.3 bar
